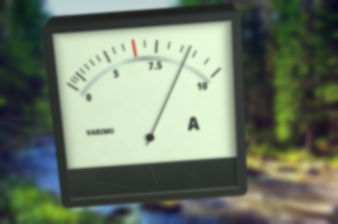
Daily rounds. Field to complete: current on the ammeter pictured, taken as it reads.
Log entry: 8.75 A
